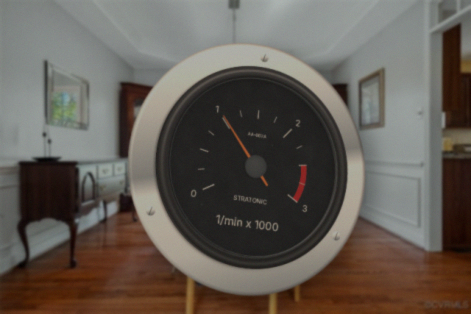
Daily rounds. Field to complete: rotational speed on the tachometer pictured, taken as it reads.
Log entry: 1000 rpm
